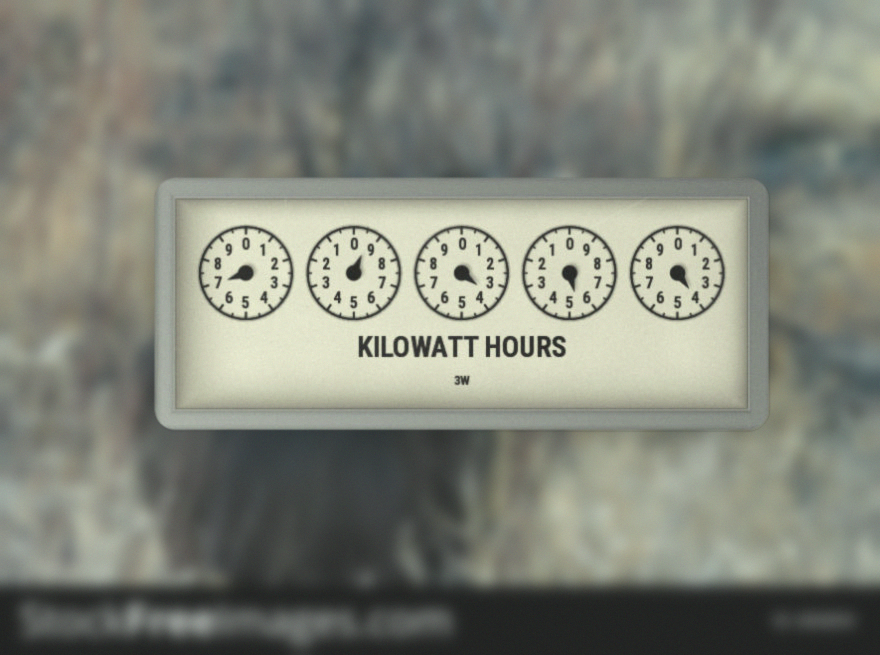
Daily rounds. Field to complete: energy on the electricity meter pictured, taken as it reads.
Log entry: 69354 kWh
